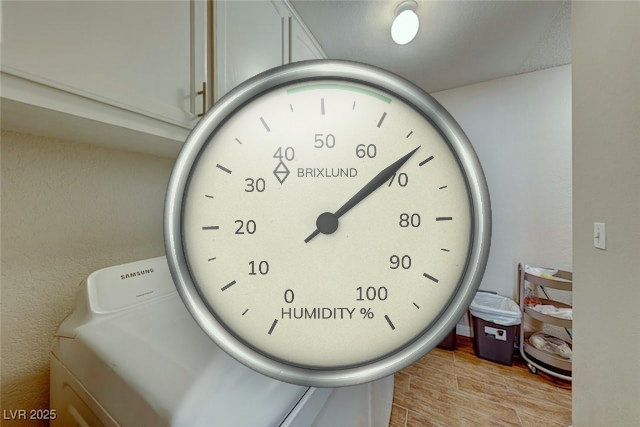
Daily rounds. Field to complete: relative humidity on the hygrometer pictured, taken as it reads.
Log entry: 67.5 %
